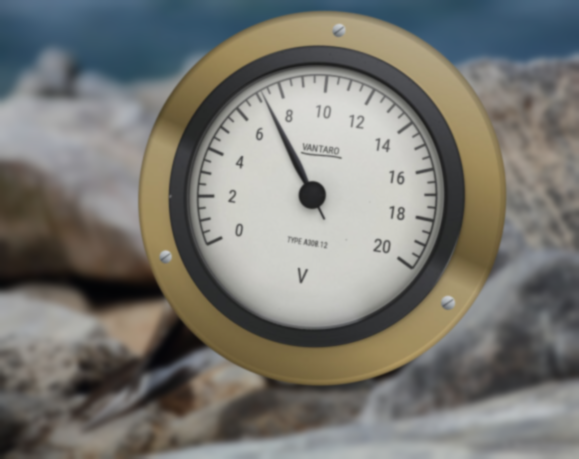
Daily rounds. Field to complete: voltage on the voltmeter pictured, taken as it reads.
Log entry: 7.25 V
